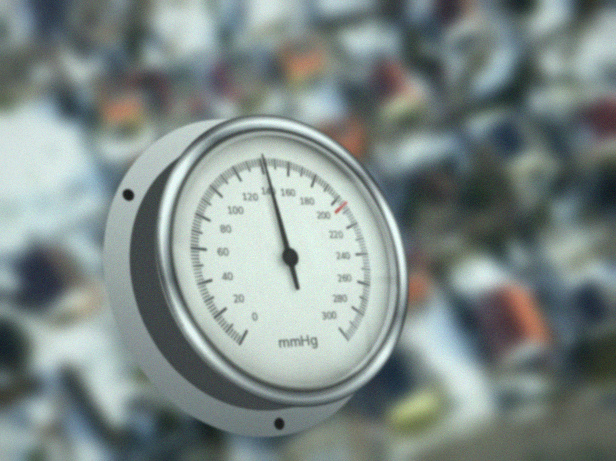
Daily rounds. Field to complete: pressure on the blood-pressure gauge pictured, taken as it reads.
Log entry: 140 mmHg
